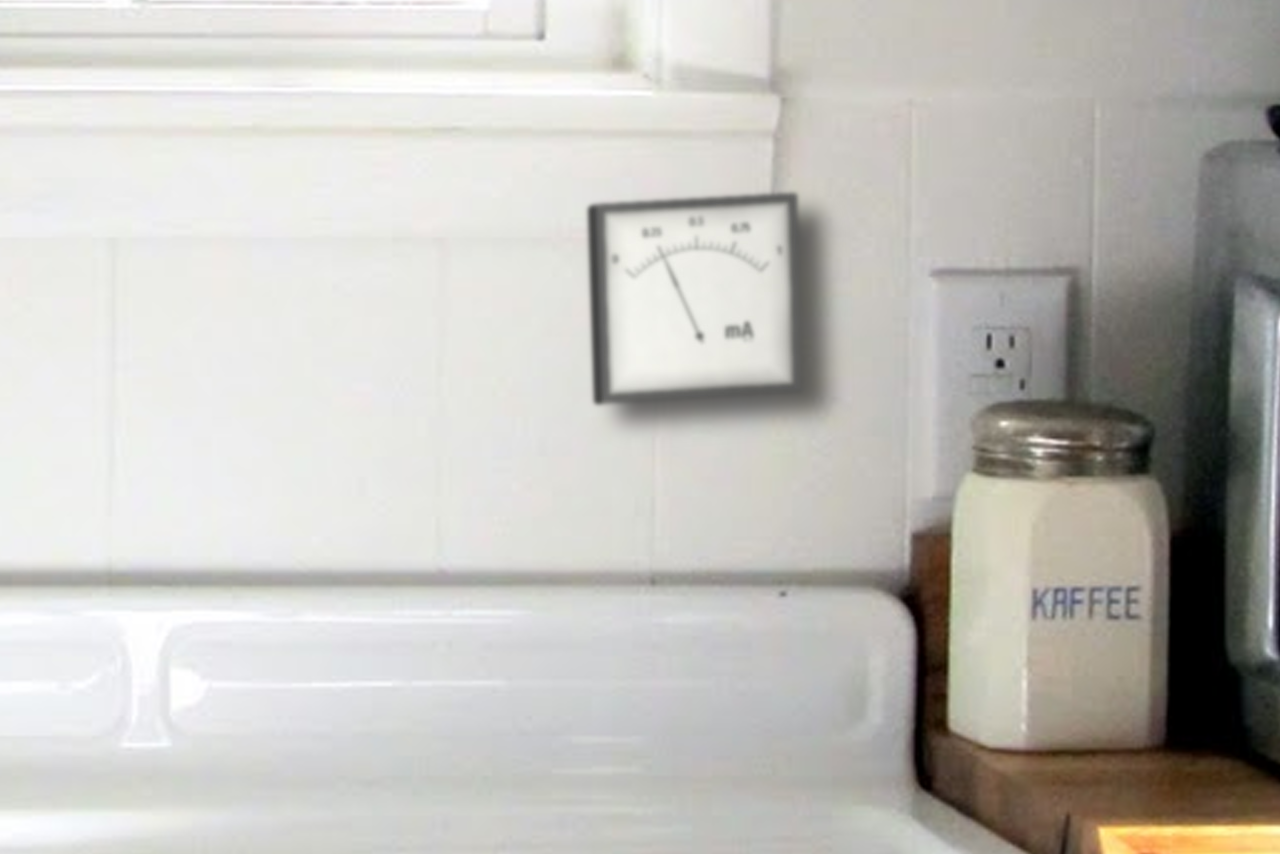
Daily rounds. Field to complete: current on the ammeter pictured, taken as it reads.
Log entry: 0.25 mA
